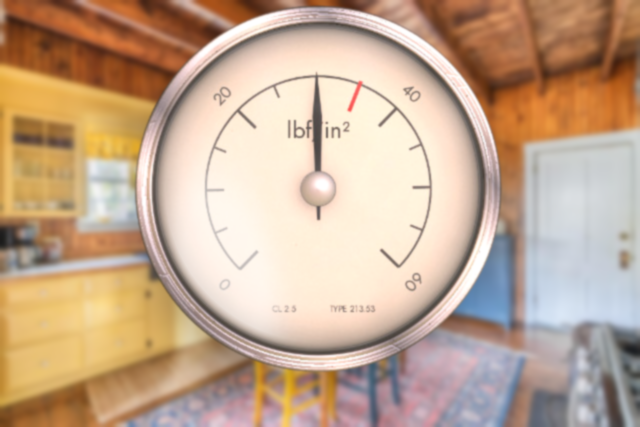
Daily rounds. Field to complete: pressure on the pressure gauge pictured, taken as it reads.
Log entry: 30 psi
